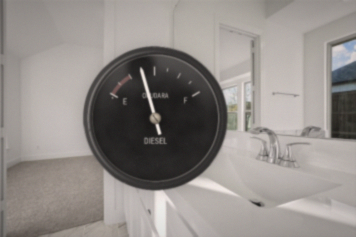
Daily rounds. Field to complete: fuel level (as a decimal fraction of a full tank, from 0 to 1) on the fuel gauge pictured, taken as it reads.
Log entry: 0.375
